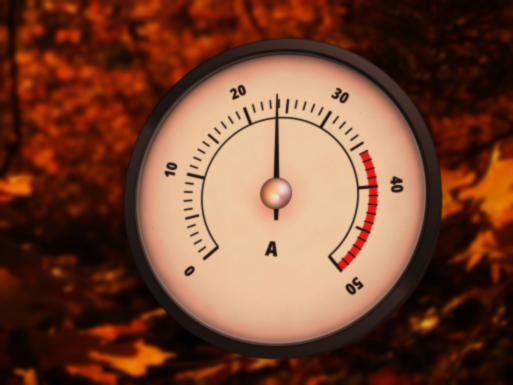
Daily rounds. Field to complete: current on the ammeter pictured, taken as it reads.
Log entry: 24 A
